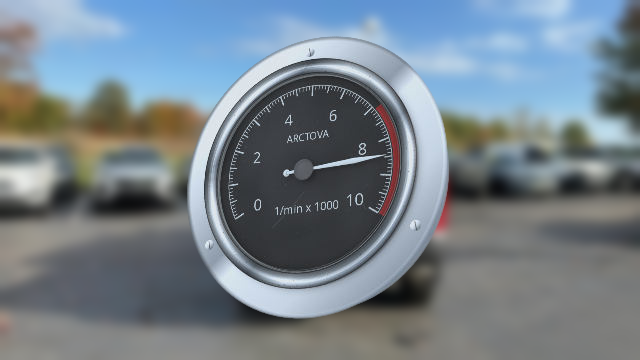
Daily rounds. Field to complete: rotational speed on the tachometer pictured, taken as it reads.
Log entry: 8500 rpm
